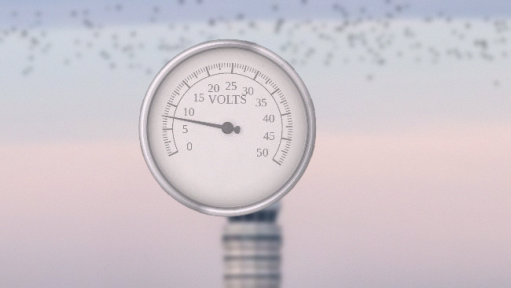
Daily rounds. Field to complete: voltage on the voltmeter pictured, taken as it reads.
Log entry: 7.5 V
